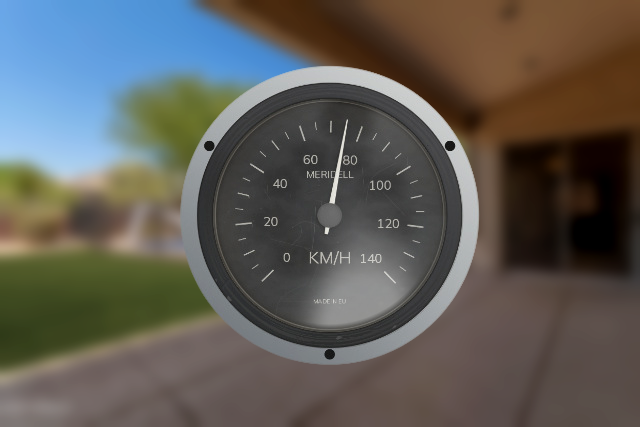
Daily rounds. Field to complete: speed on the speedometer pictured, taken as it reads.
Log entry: 75 km/h
